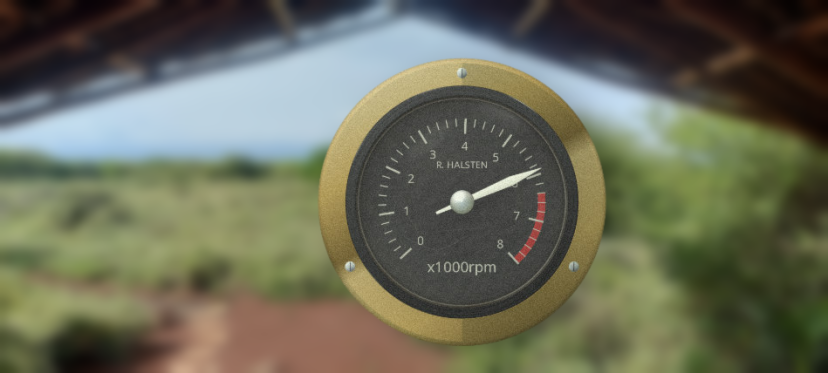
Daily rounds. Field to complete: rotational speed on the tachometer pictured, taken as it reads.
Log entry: 5900 rpm
